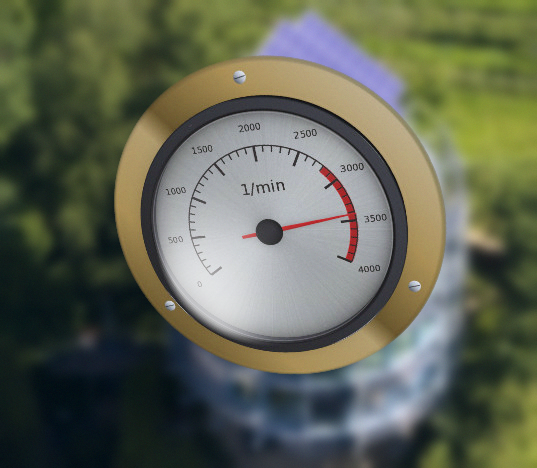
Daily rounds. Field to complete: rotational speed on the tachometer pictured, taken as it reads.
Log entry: 3400 rpm
